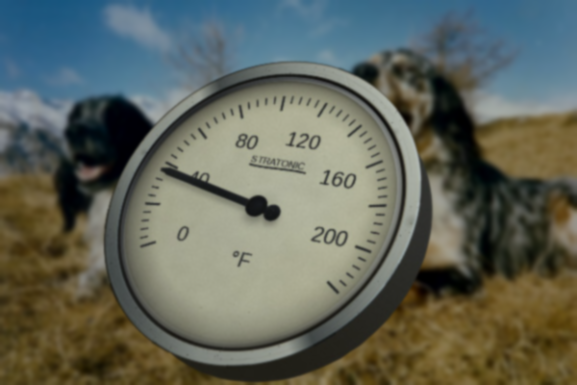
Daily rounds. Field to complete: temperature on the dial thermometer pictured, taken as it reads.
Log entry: 36 °F
